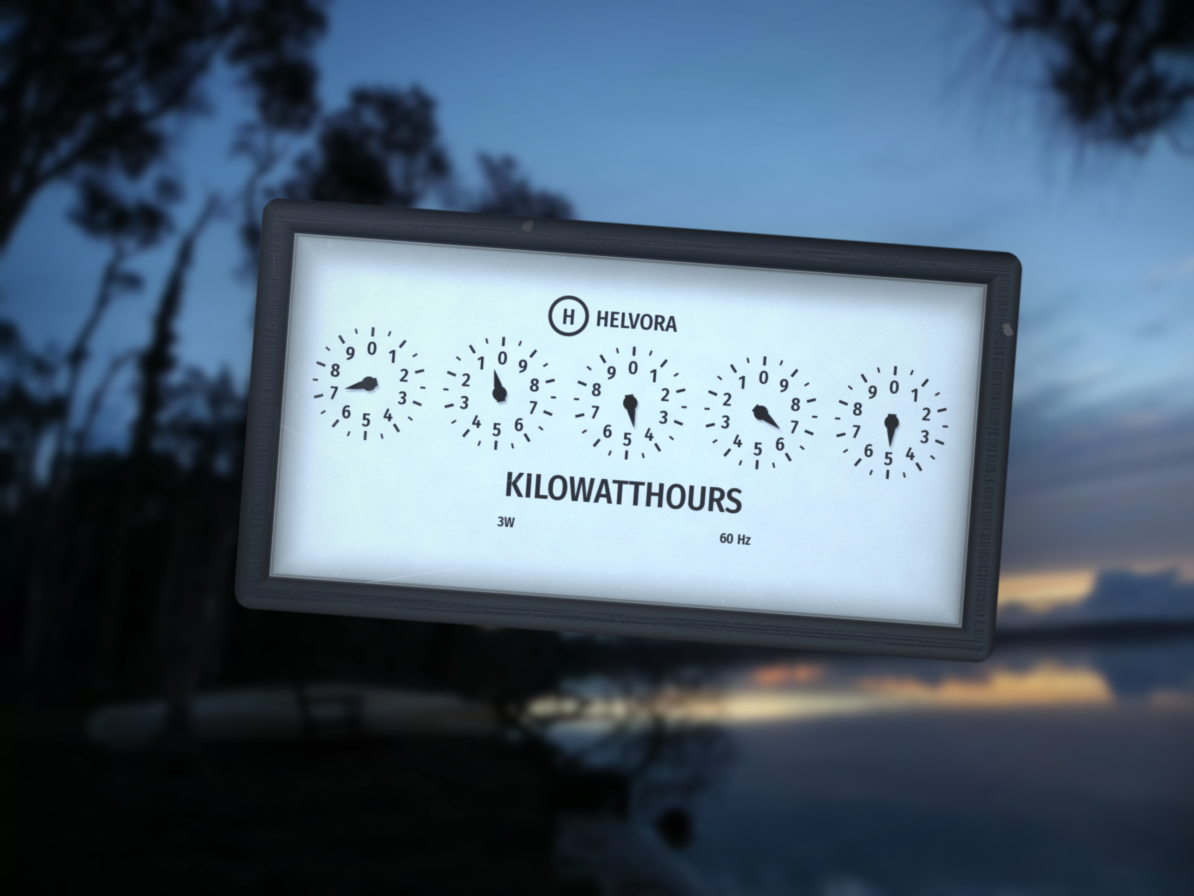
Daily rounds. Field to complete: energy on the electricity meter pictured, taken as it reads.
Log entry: 70465 kWh
